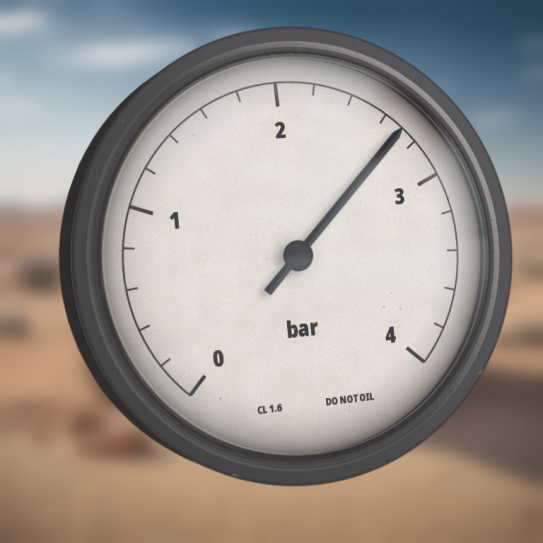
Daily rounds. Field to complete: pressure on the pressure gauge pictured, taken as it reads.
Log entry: 2.7 bar
